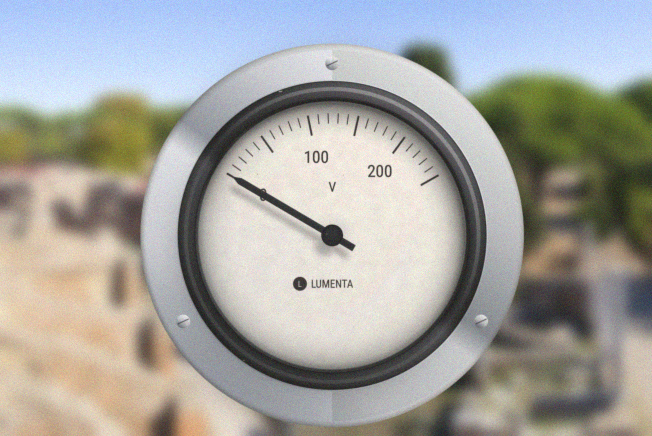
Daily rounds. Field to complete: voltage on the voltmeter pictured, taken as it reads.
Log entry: 0 V
